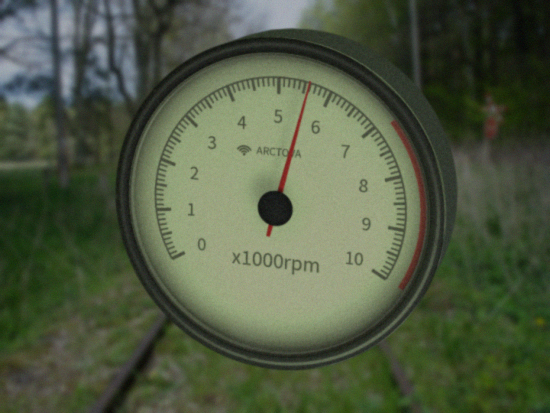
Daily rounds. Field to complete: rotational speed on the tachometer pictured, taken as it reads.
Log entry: 5600 rpm
